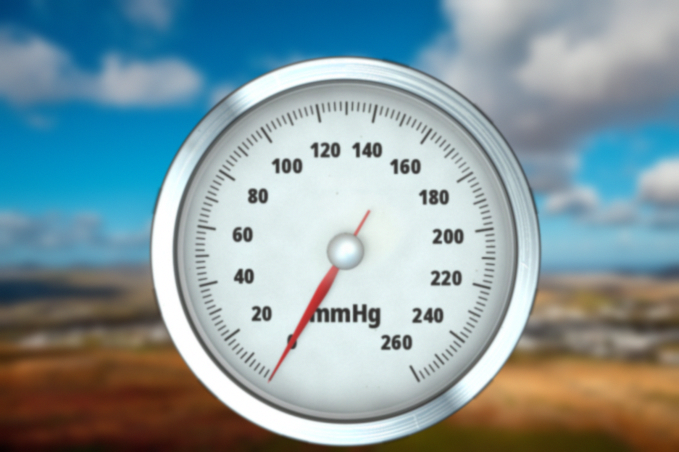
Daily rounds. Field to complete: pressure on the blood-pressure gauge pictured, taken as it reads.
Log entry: 0 mmHg
